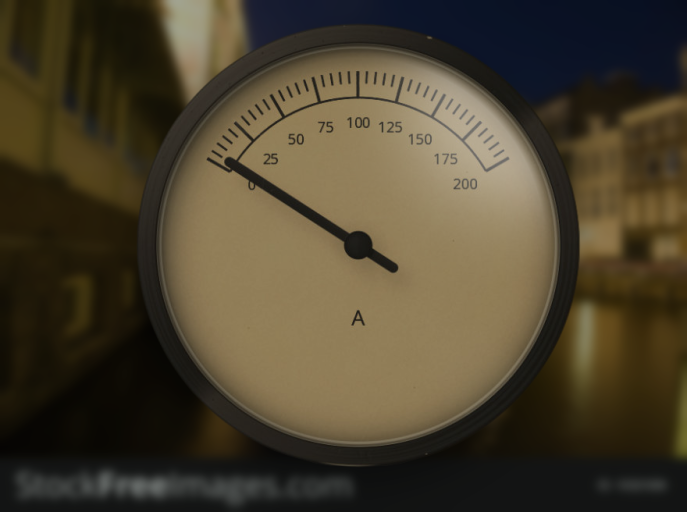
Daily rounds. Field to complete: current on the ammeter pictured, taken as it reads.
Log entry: 5 A
